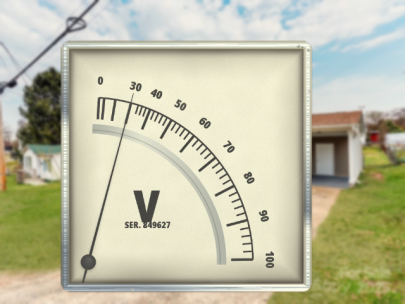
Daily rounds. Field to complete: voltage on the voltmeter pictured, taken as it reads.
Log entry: 30 V
